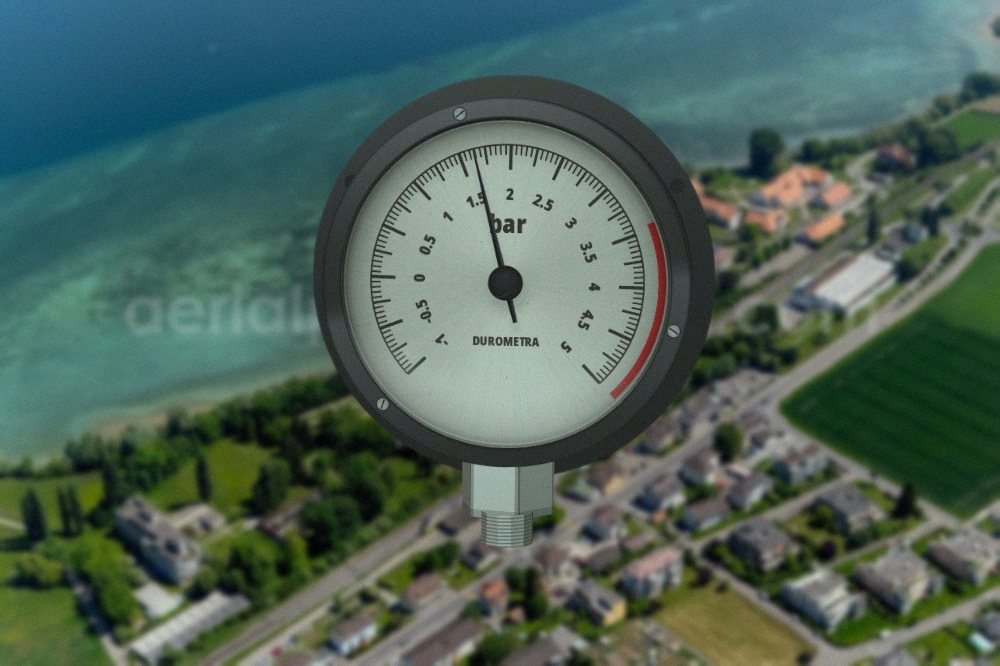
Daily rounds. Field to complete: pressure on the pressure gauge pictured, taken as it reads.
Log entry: 1.65 bar
